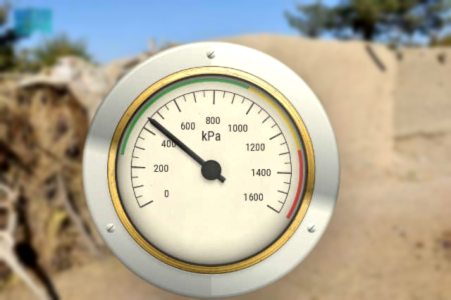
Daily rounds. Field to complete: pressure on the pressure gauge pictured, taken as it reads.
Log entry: 450 kPa
